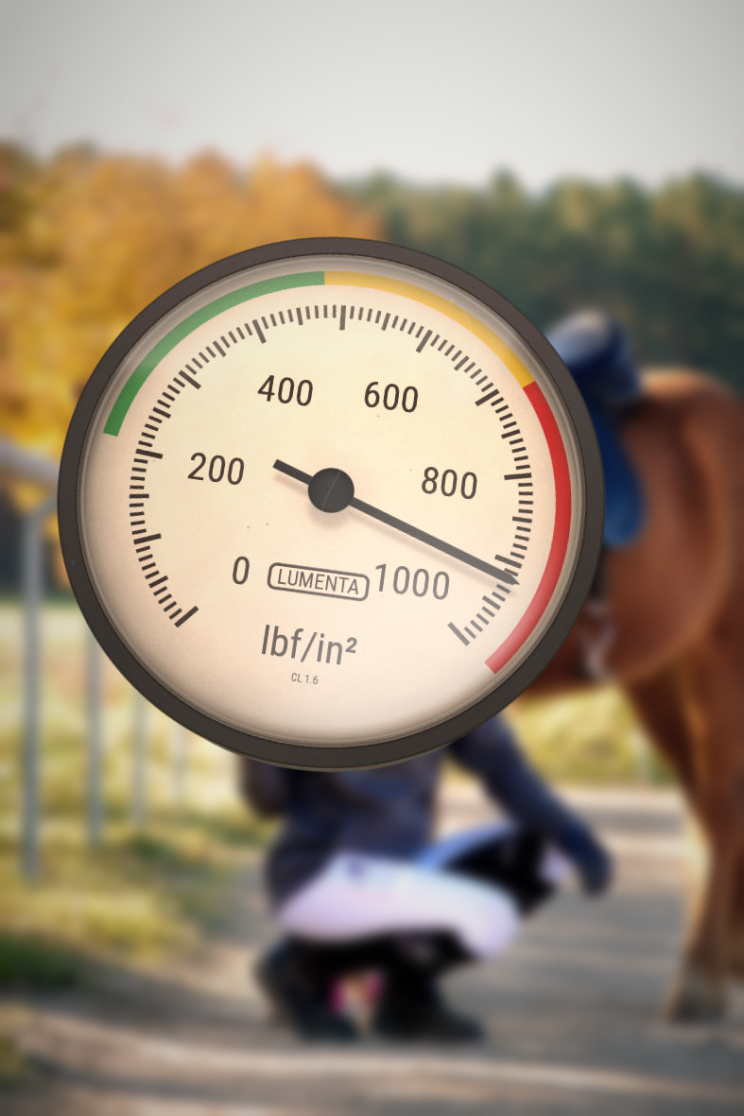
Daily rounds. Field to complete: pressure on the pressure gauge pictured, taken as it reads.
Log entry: 920 psi
